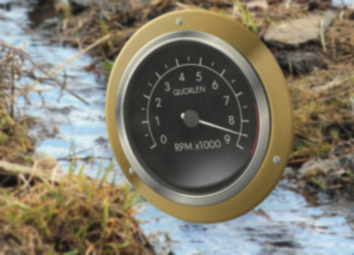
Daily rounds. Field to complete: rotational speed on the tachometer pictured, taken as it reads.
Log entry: 8500 rpm
